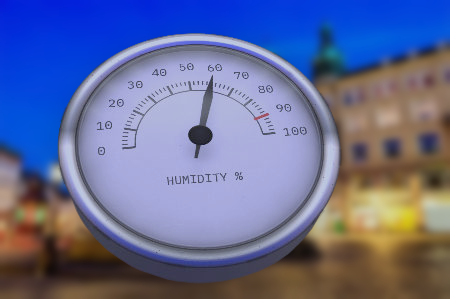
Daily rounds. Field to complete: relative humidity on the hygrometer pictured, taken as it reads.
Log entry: 60 %
